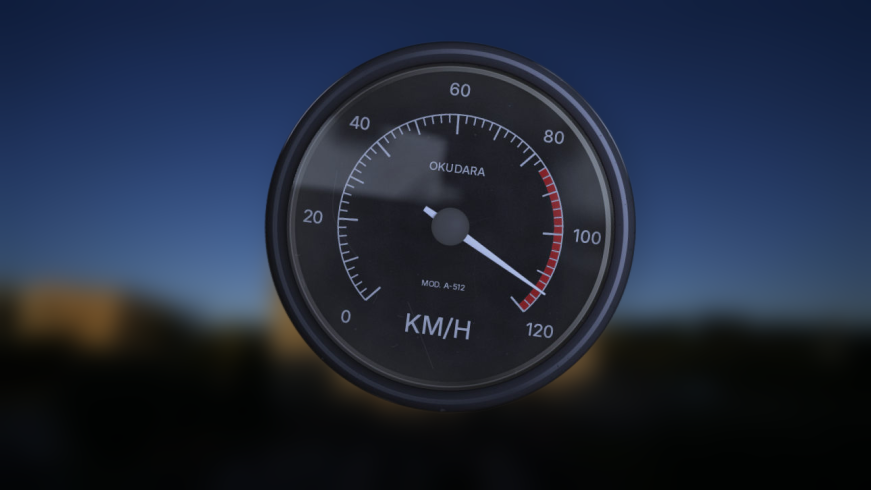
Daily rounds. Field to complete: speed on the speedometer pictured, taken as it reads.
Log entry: 114 km/h
